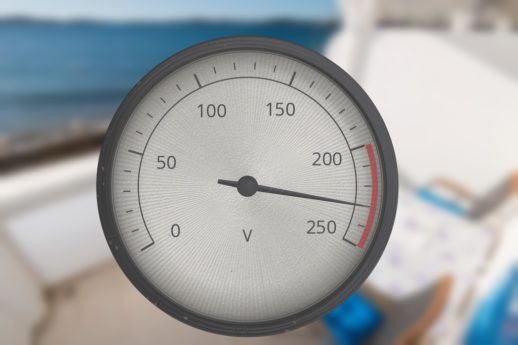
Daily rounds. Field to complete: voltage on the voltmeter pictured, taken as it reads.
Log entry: 230 V
